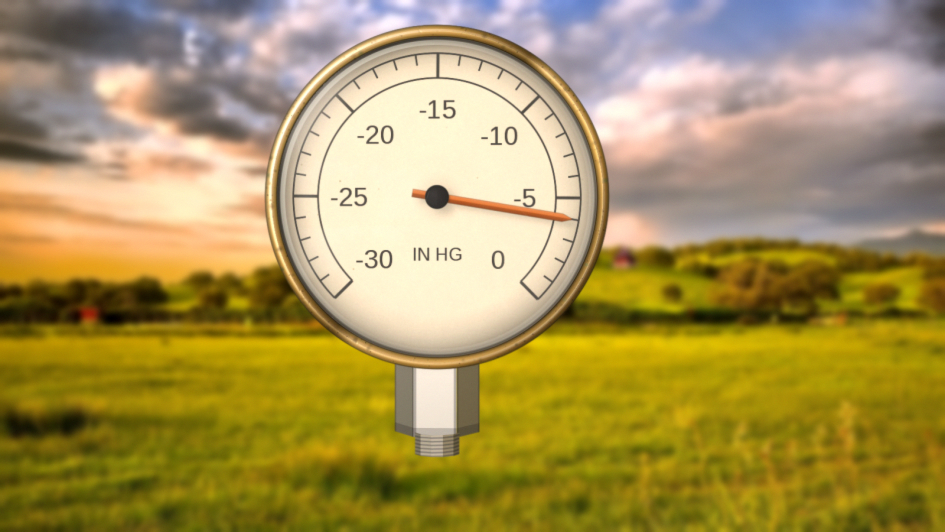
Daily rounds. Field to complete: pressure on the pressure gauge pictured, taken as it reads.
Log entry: -4 inHg
